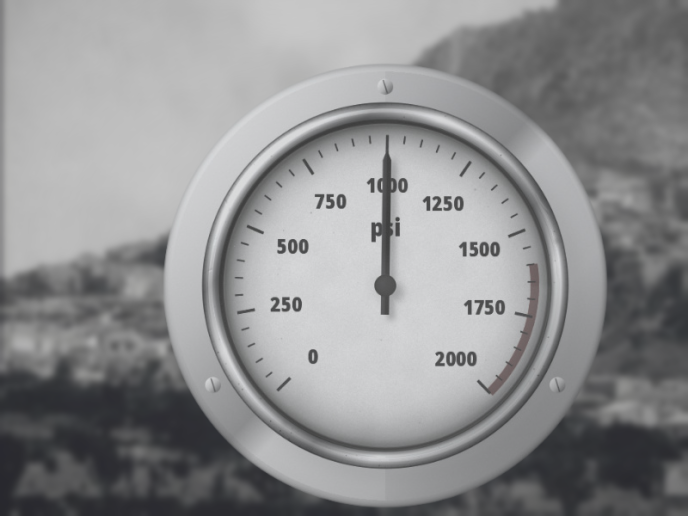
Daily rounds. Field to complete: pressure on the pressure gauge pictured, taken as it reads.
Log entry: 1000 psi
